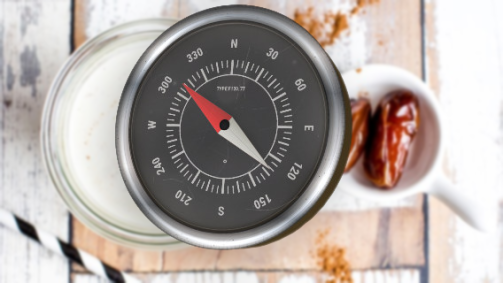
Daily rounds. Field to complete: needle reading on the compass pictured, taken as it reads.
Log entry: 310 °
